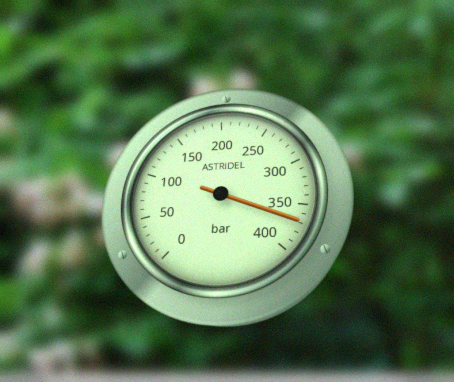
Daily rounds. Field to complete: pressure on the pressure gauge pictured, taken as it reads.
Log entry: 370 bar
